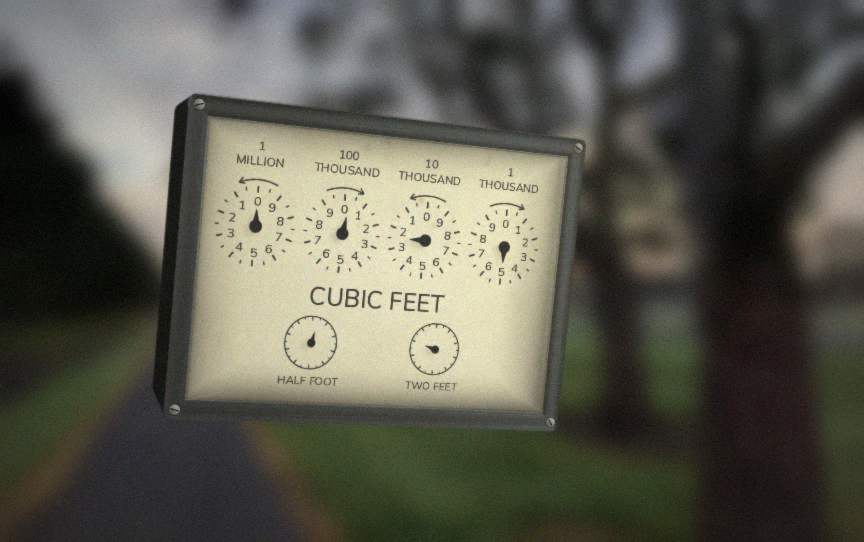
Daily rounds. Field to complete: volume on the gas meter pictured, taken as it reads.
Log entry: 2500 ft³
